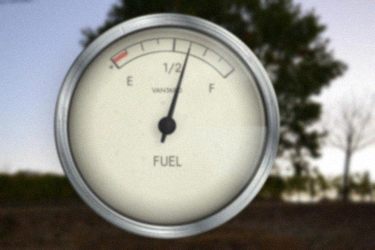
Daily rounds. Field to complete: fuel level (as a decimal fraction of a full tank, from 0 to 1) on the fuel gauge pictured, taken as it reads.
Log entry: 0.625
